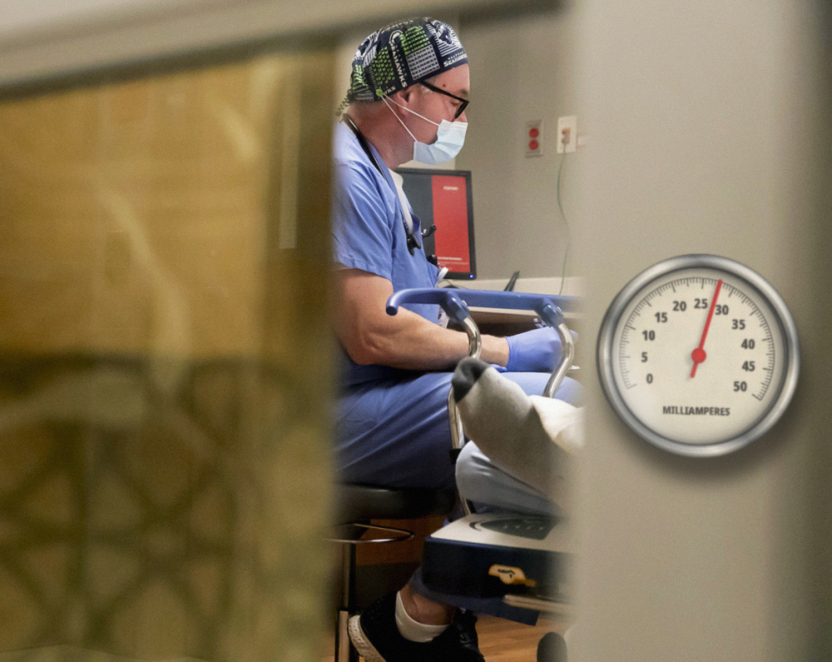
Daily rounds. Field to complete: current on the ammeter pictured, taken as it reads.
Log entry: 27.5 mA
